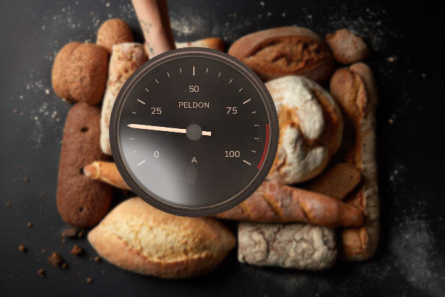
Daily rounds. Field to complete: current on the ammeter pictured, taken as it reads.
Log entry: 15 A
